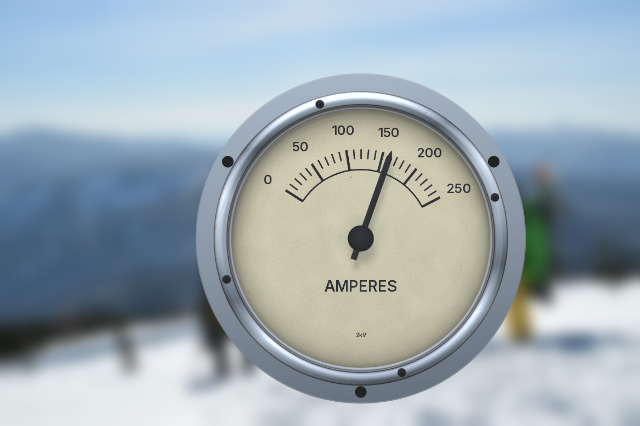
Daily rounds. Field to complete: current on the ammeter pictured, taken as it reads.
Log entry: 160 A
